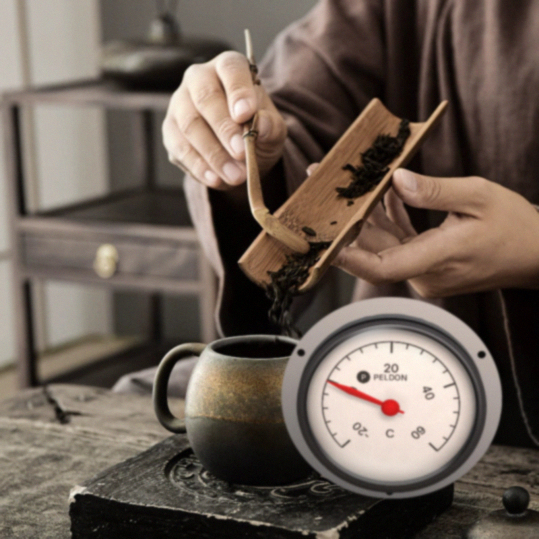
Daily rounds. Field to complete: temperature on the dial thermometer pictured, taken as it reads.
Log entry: 0 °C
